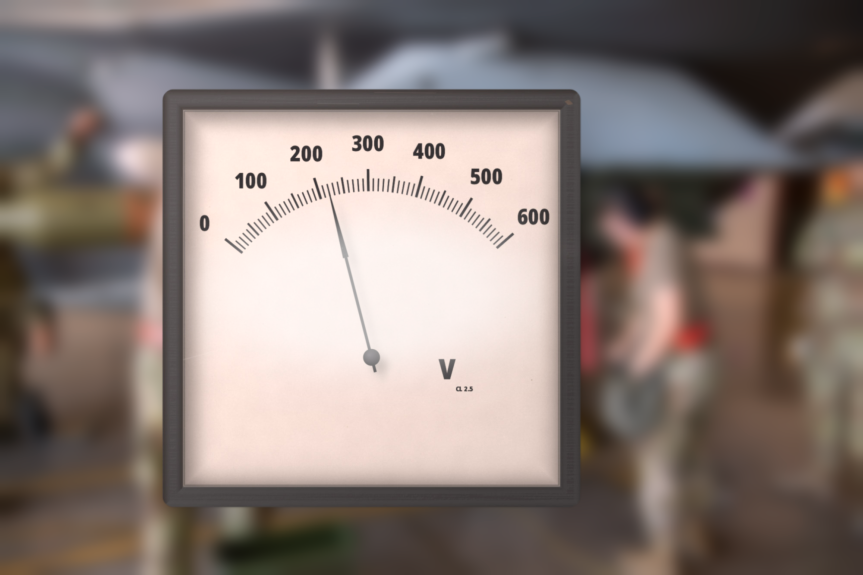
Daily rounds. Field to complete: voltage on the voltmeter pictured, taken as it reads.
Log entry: 220 V
